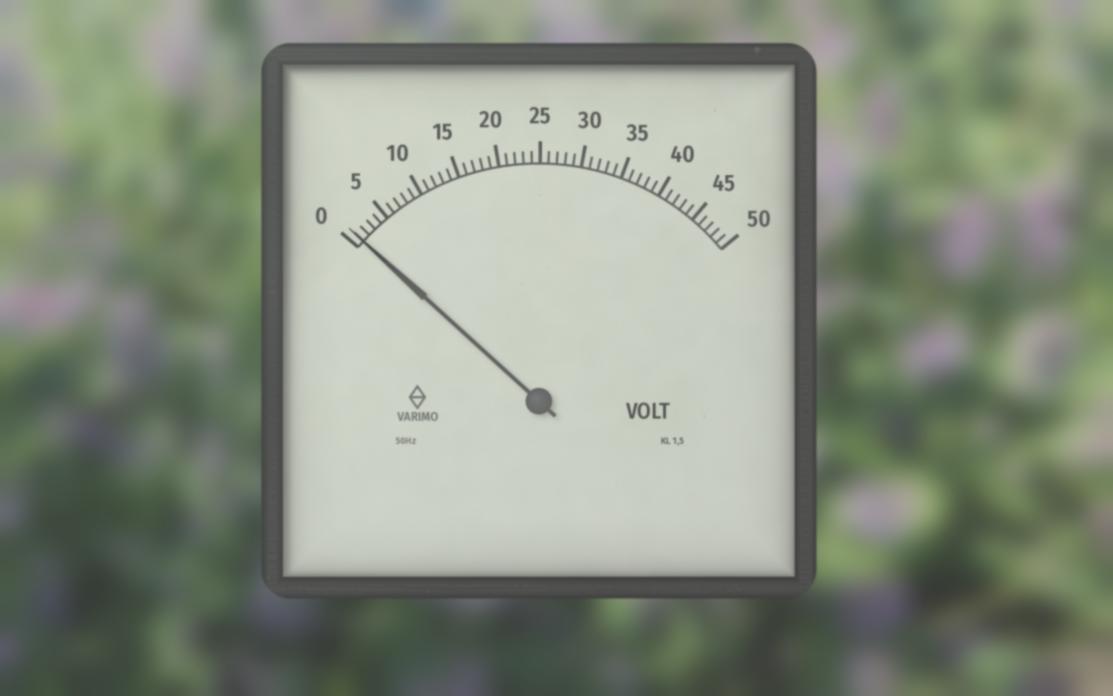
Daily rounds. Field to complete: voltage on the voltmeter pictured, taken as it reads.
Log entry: 1 V
